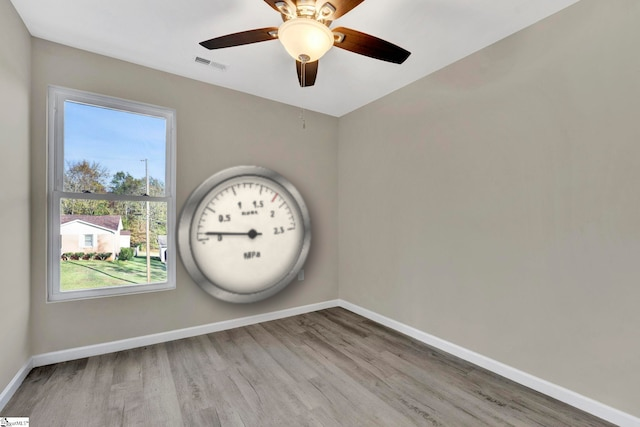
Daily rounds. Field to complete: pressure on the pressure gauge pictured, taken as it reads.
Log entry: 0.1 MPa
